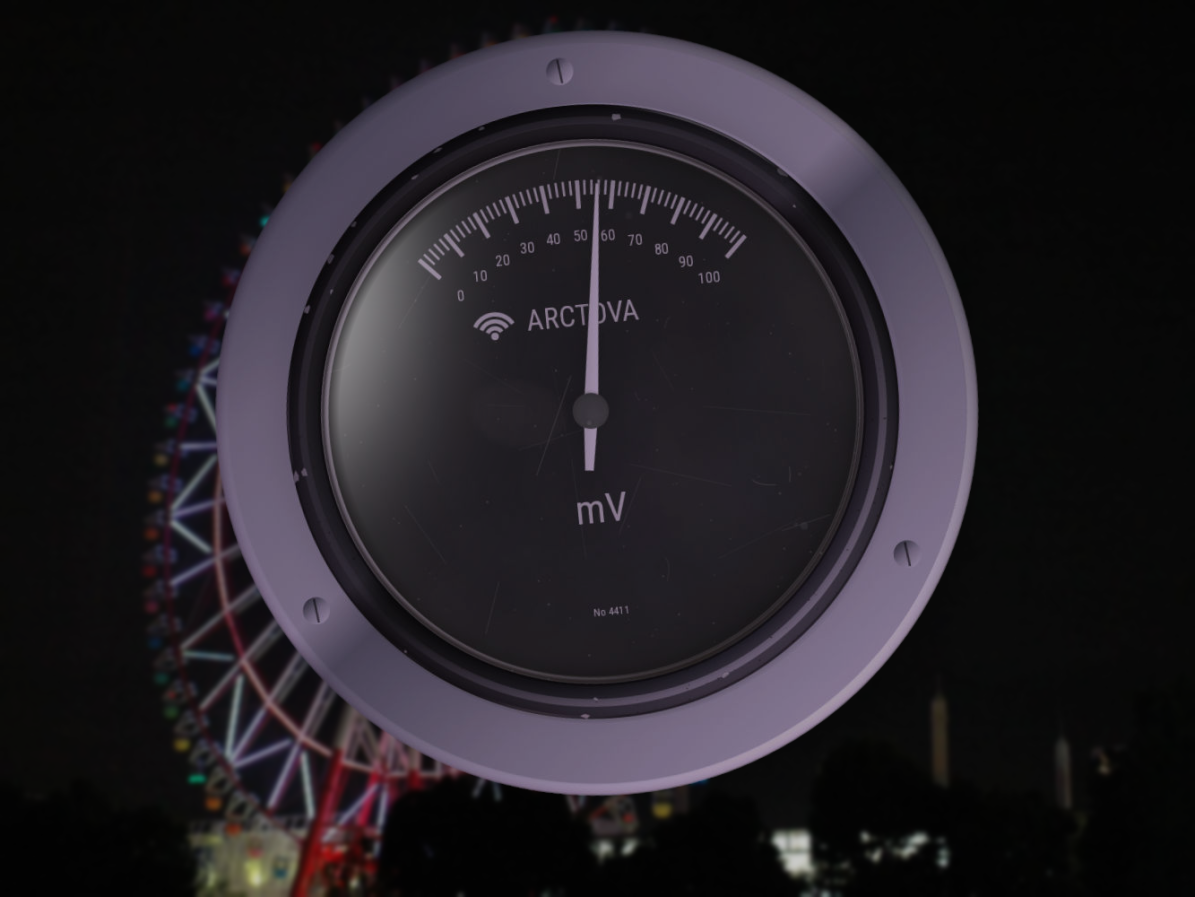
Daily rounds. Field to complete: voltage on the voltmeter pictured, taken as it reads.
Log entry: 56 mV
